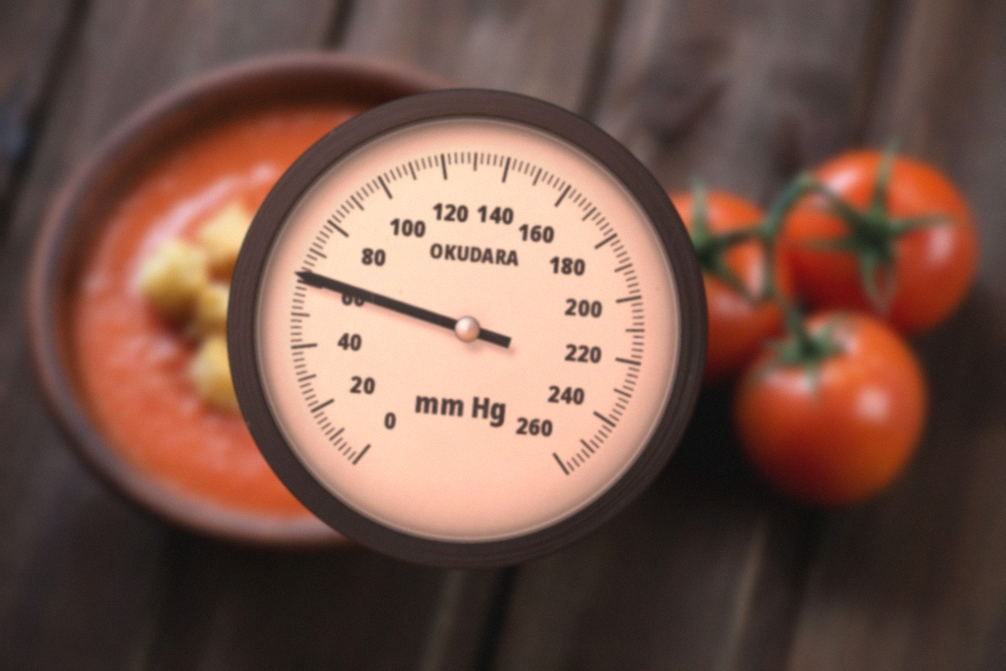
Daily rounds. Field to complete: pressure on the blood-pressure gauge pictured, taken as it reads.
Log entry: 62 mmHg
